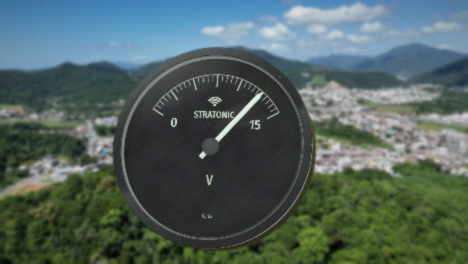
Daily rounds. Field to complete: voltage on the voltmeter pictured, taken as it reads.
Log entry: 12.5 V
